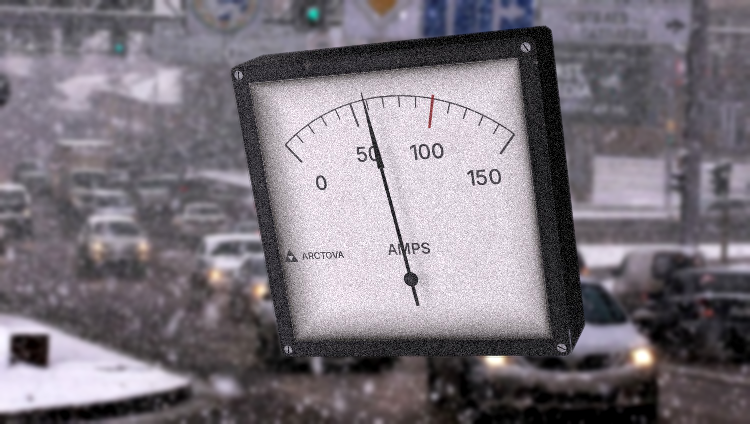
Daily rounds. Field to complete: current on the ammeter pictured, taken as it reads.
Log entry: 60 A
